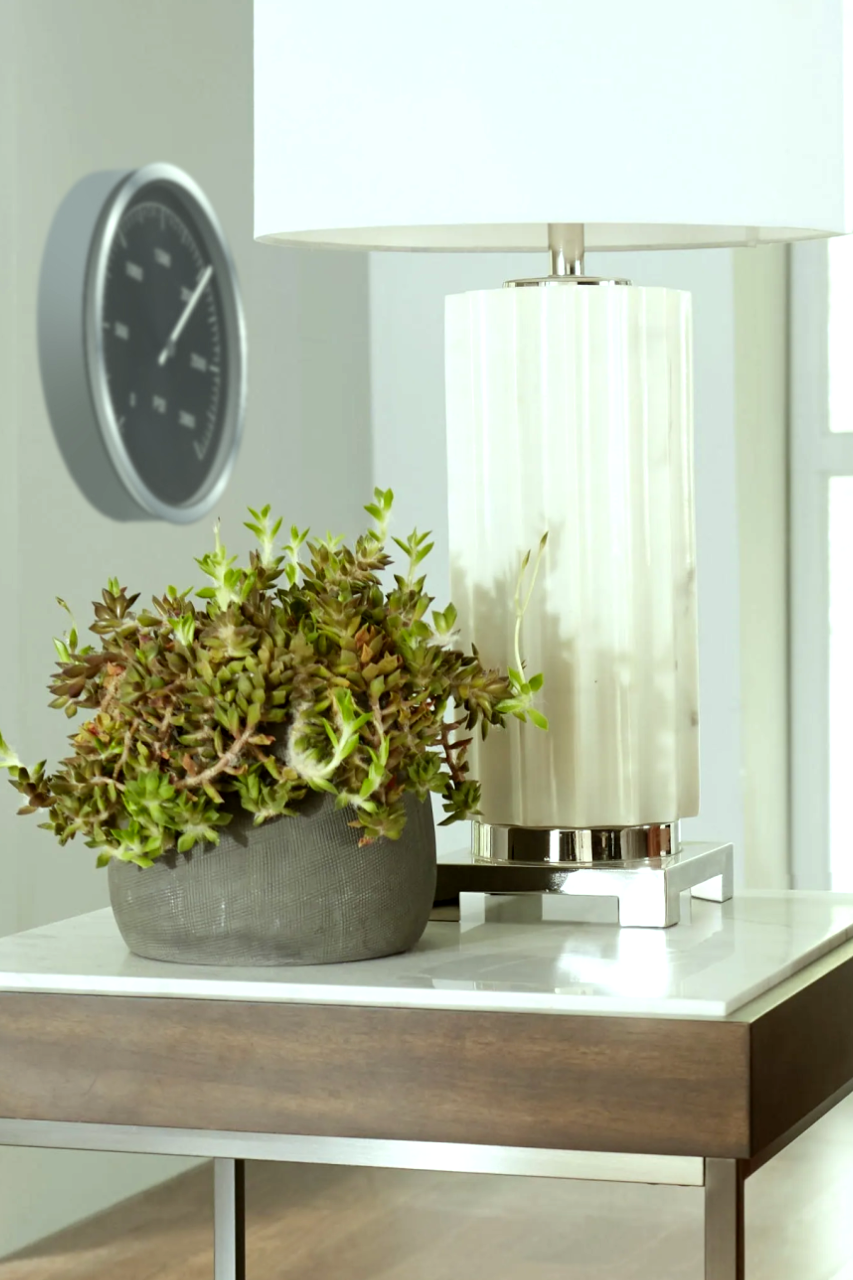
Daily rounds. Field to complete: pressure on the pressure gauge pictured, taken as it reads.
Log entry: 2000 psi
